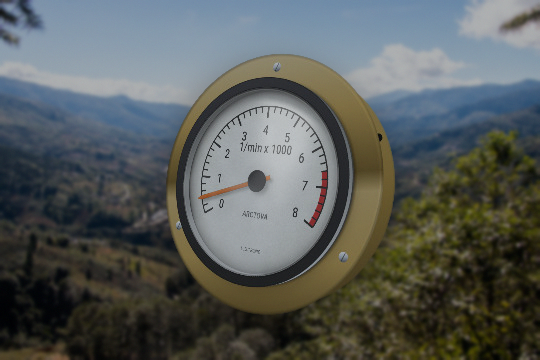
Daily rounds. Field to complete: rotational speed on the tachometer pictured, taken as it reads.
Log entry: 400 rpm
